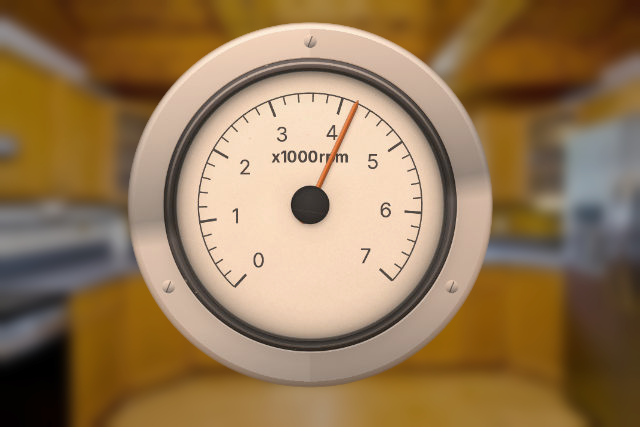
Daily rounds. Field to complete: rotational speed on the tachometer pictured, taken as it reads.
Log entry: 4200 rpm
